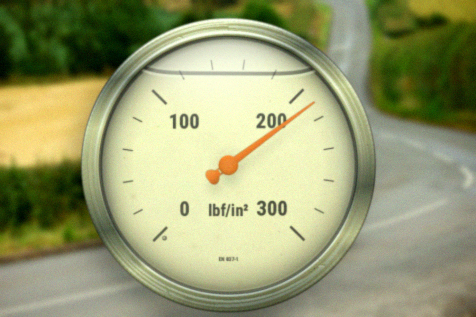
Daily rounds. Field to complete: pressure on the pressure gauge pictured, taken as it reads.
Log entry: 210 psi
